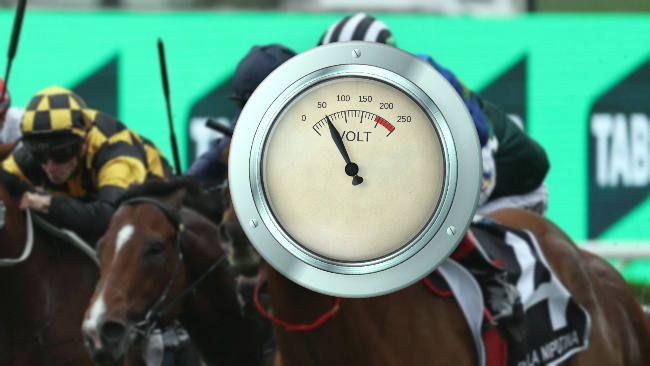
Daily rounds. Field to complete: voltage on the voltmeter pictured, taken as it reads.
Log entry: 50 V
